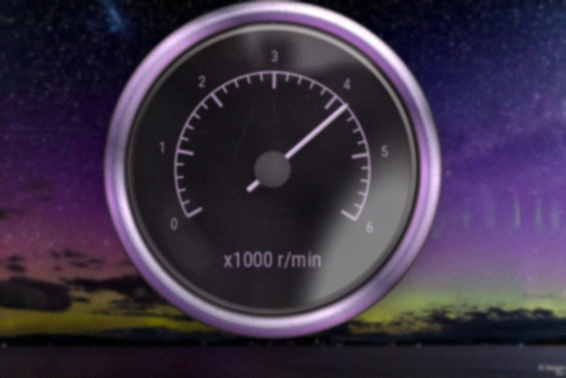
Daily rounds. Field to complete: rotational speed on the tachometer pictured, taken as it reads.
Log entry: 4200 rpm
